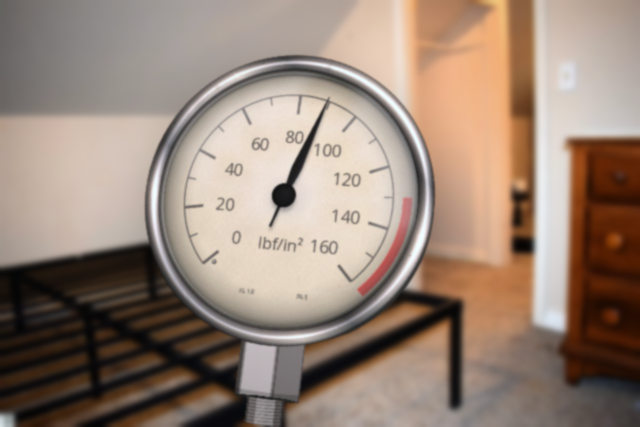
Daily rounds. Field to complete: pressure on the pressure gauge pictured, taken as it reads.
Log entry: 90 psi
